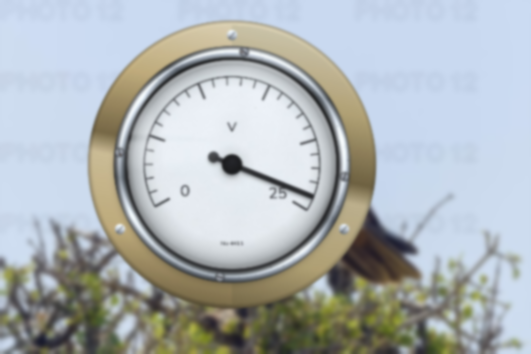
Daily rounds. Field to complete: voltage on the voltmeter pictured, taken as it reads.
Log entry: 24 V
